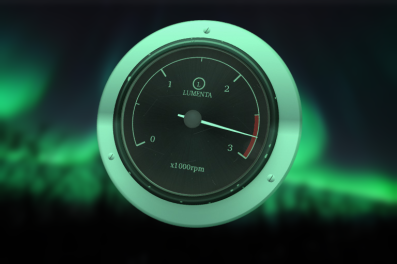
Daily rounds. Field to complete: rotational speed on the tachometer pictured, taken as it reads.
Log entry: 2750 rpm
